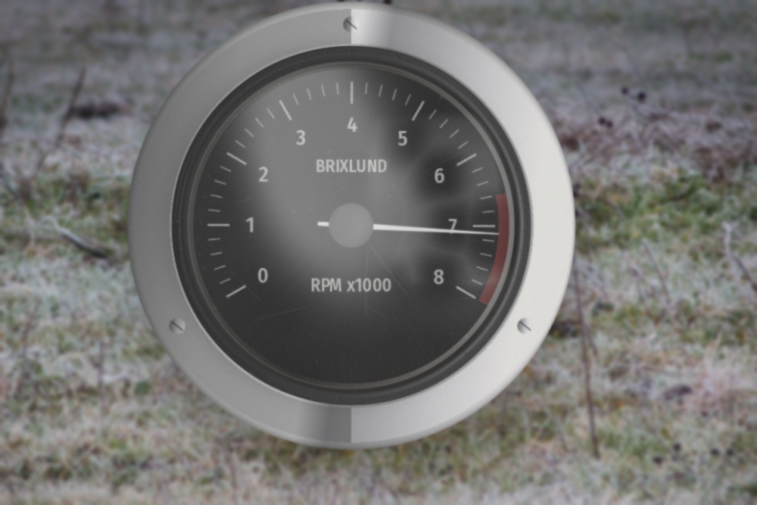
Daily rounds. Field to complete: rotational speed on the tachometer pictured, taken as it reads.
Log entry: 7100 rpm
